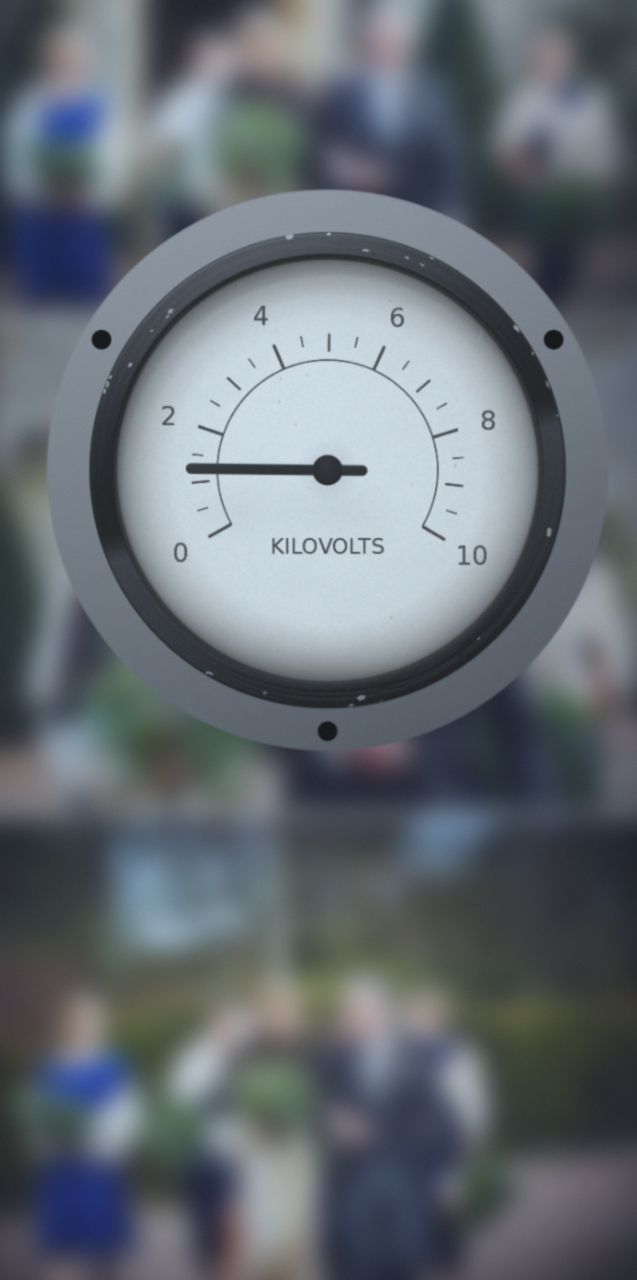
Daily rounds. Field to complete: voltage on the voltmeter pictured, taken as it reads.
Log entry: 1.25 kV
